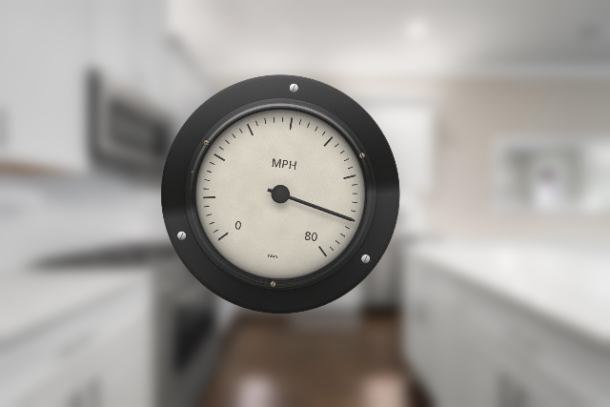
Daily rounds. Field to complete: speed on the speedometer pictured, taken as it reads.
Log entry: 70 mph
